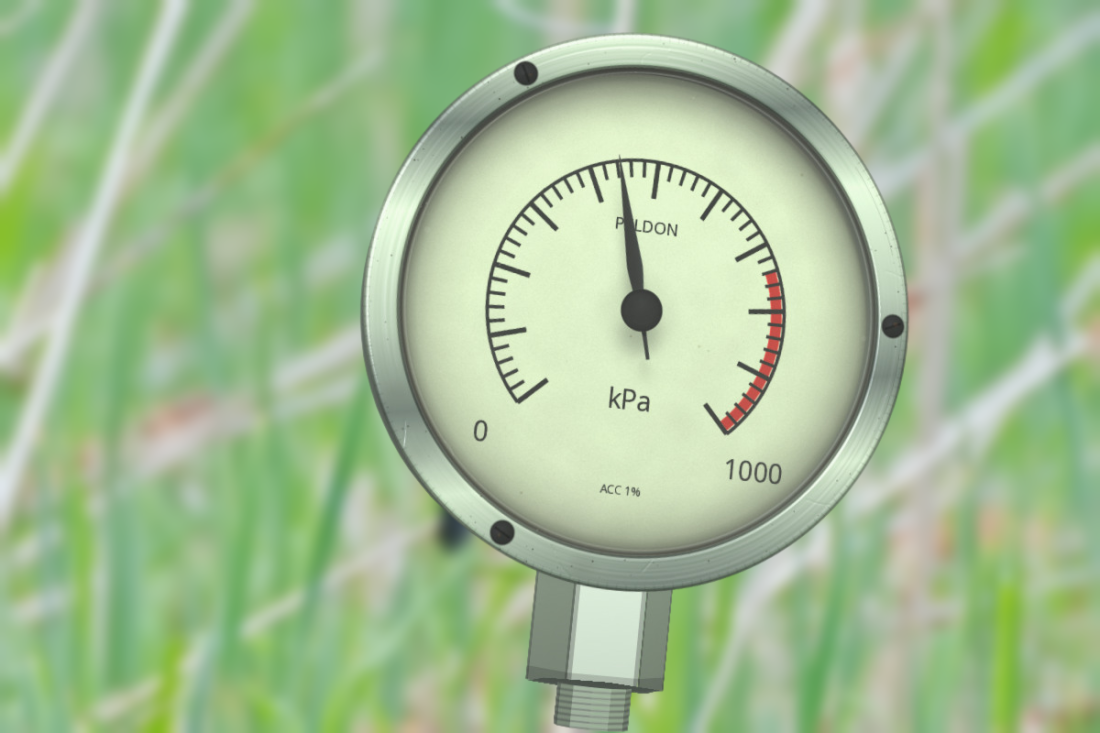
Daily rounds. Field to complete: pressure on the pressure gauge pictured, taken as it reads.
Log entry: 440 kPa
